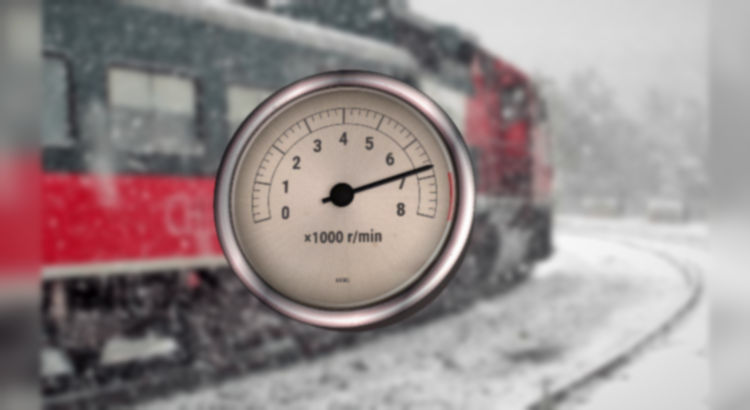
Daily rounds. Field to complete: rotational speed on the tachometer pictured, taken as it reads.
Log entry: 6800 rpm
